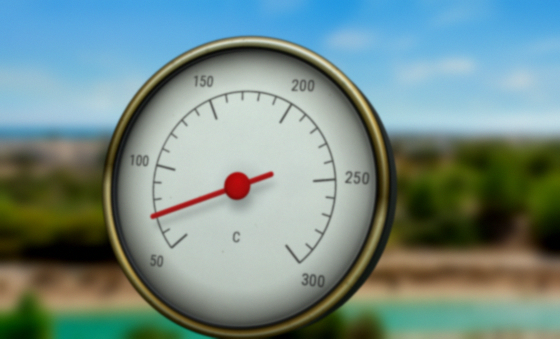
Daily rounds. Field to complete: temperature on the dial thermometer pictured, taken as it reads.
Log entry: 70 °C
